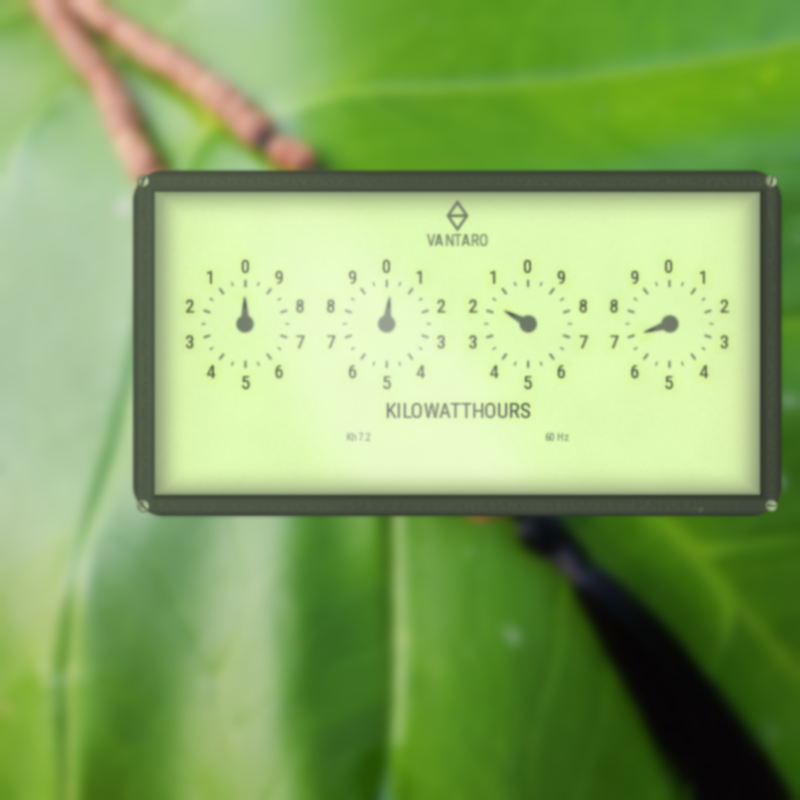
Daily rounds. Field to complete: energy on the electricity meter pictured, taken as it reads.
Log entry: 17 kWh
